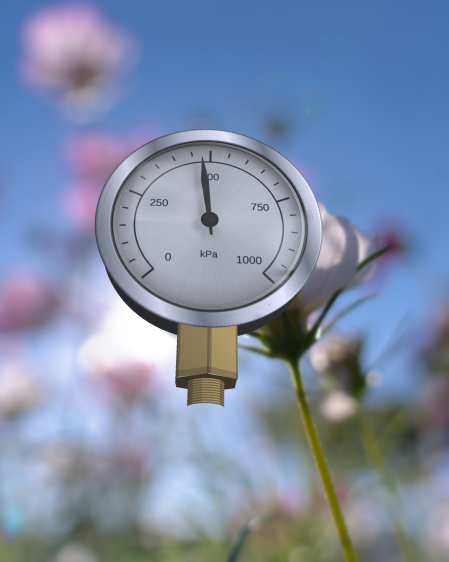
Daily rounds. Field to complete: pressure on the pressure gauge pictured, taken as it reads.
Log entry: 475 kPa
